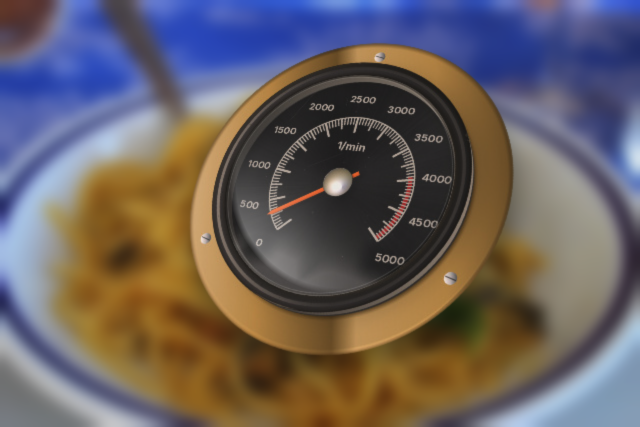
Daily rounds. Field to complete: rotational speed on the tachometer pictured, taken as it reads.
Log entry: 250 rpm
